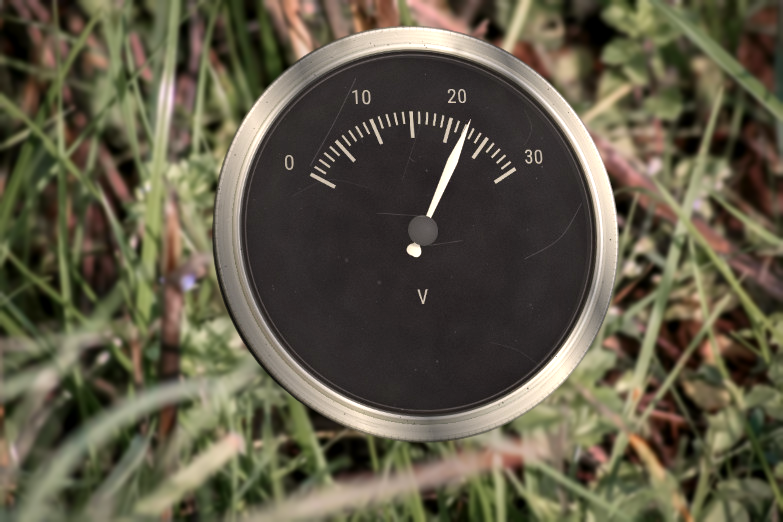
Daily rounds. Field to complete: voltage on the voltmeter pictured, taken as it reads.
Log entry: 22 V
